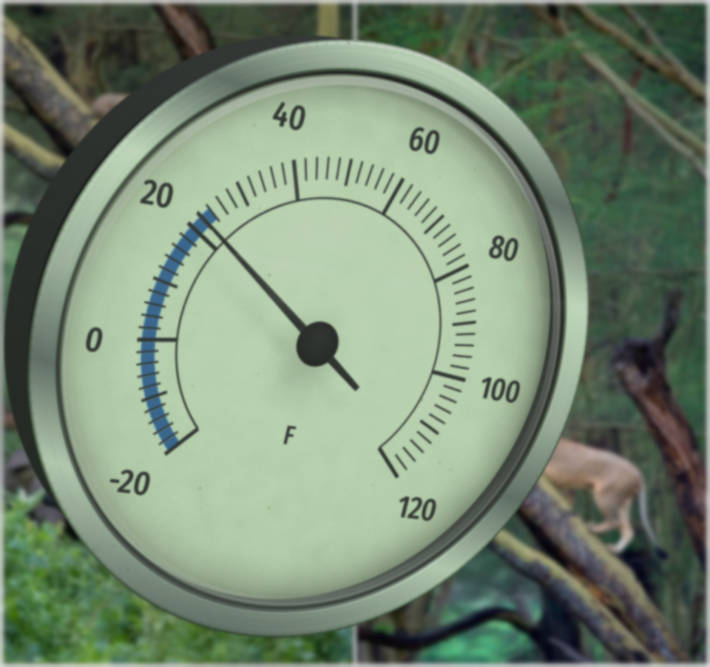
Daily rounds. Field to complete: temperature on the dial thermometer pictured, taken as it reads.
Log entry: 22 °F
